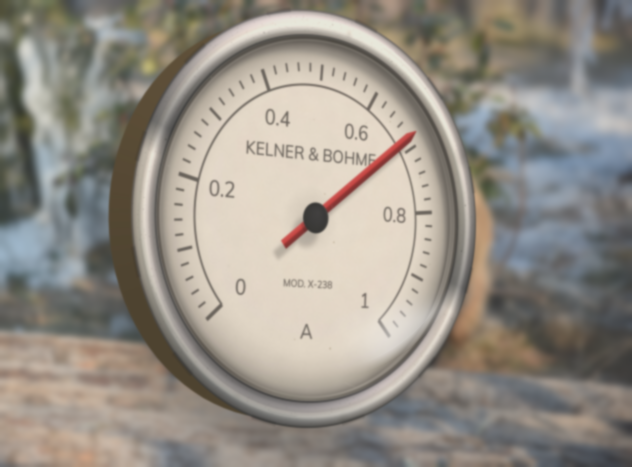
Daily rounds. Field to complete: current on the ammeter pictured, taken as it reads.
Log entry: 0.68 A
